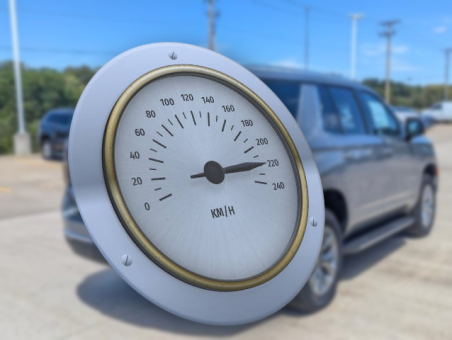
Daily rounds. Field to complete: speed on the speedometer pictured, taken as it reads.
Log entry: 220 km/h
